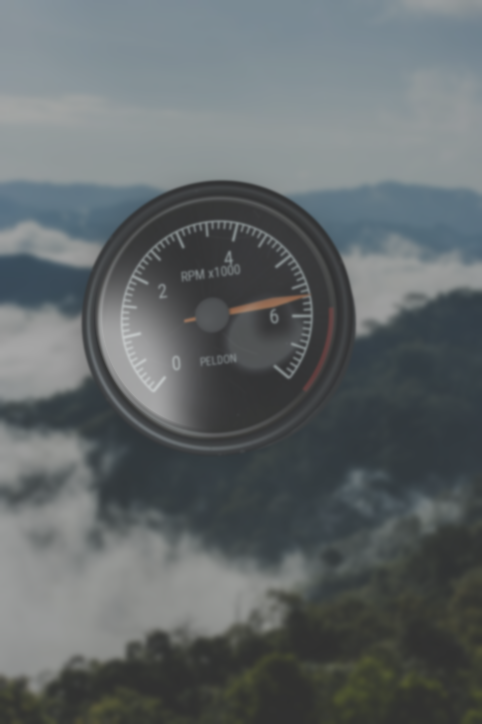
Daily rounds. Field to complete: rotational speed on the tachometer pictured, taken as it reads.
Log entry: 5700 rpm
